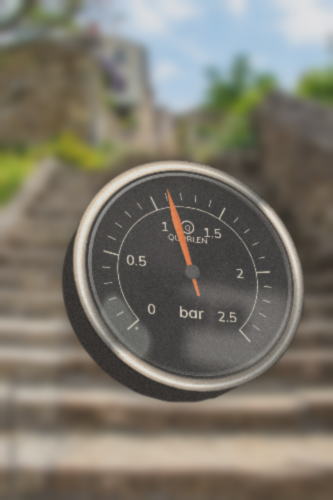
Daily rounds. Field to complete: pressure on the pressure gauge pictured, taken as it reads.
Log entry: 1.1 bar
